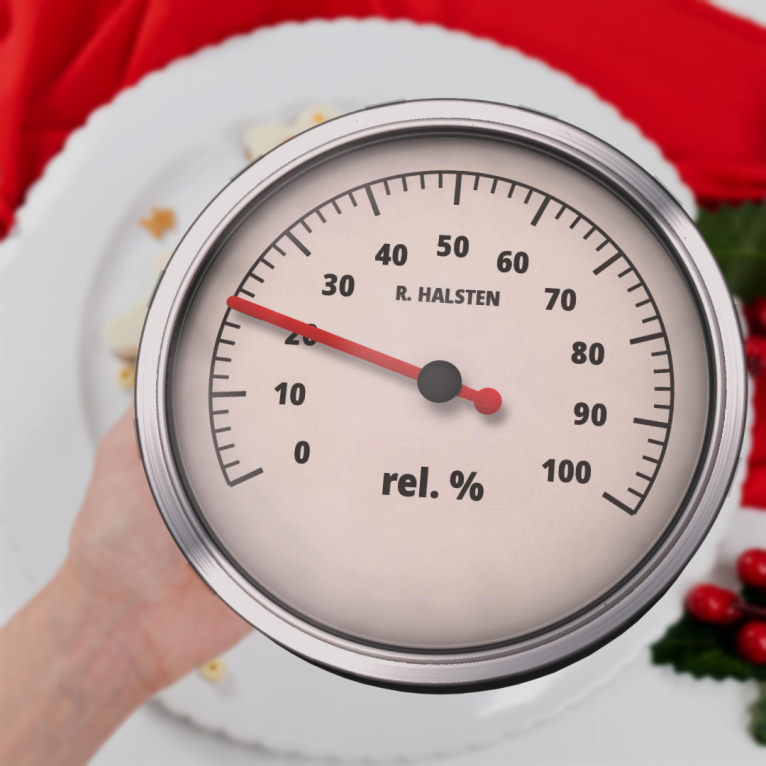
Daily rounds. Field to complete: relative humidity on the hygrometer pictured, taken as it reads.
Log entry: 20 %
